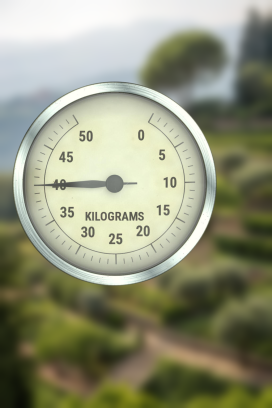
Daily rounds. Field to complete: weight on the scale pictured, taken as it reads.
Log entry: 40 kg
